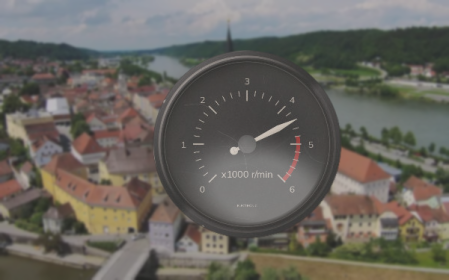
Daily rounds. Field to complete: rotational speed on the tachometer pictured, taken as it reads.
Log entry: 4400 rpm
